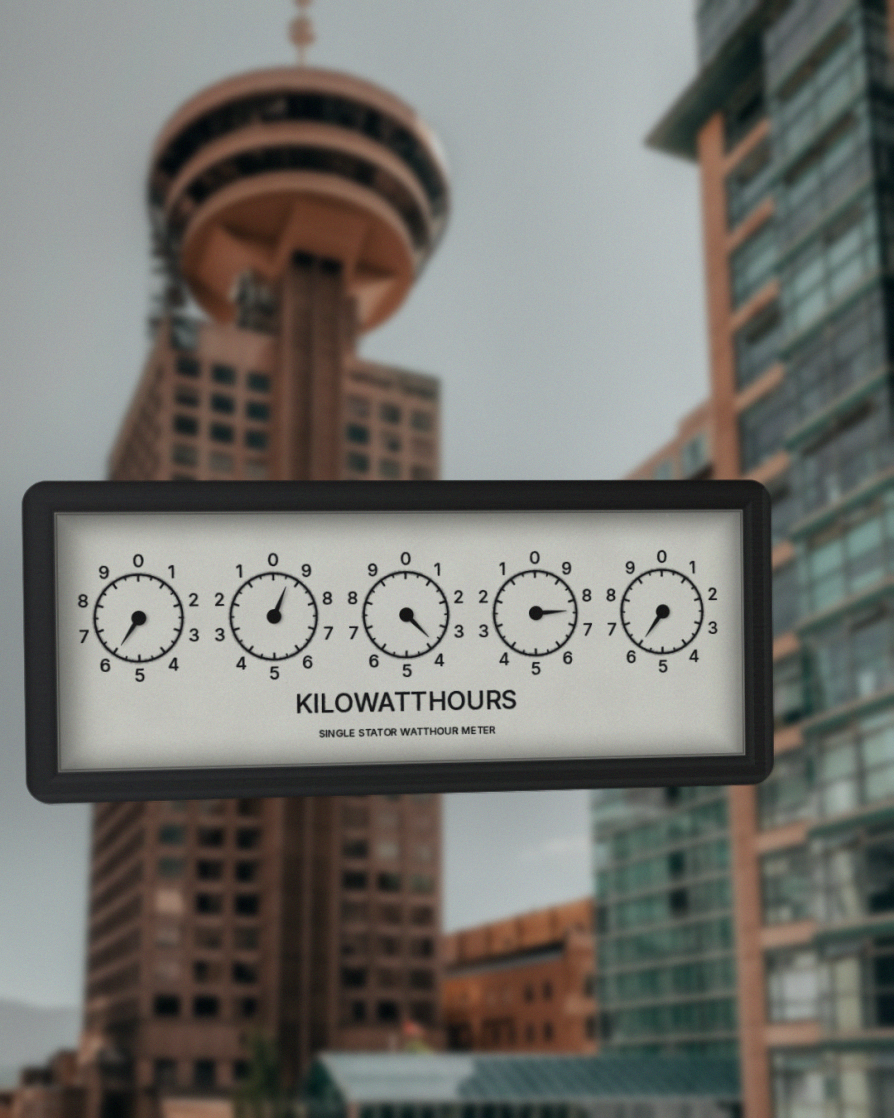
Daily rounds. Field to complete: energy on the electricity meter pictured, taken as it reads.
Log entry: 59376 kWh
